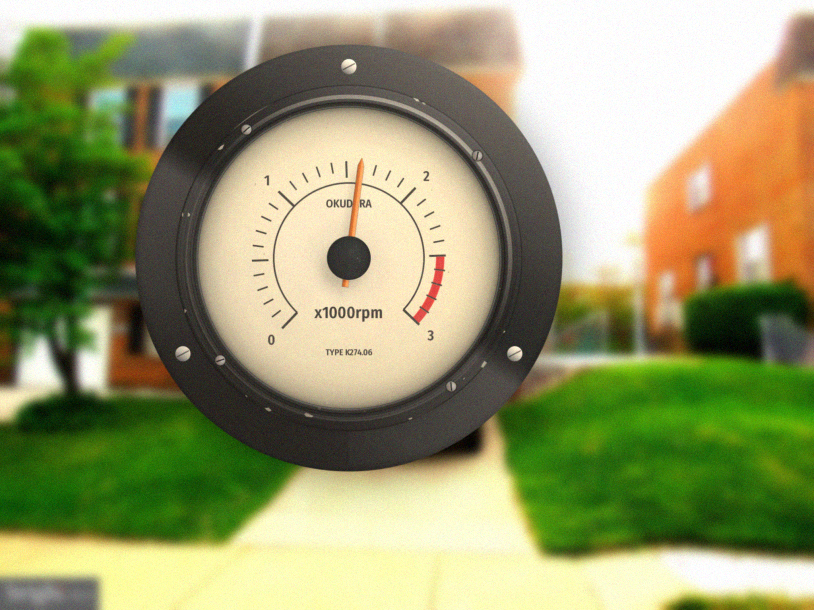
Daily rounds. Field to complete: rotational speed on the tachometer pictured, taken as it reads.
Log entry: 1600 rpm
